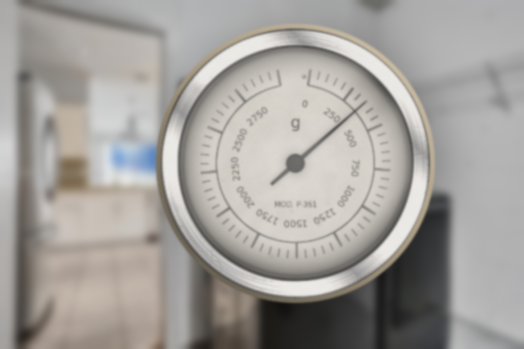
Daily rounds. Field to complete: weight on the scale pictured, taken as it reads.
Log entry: 350 g
